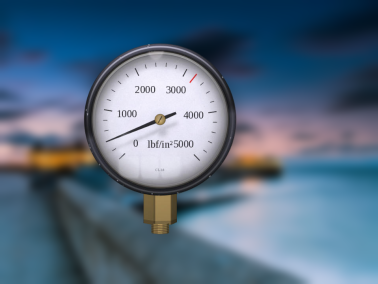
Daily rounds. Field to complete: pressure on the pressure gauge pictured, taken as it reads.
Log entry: 400 psi
